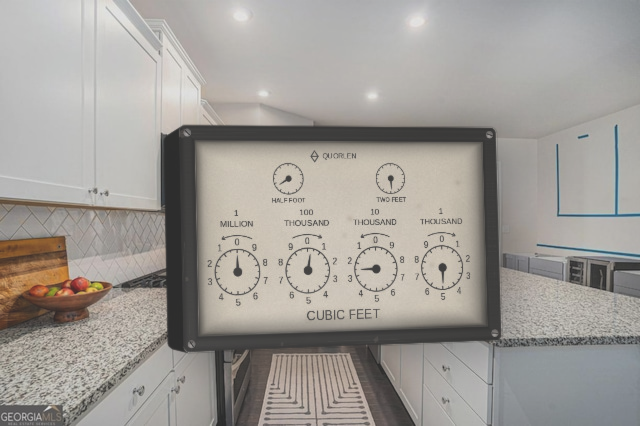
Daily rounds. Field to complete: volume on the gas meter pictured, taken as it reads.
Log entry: 2500 ft³
